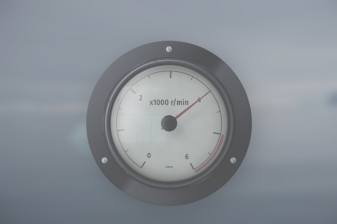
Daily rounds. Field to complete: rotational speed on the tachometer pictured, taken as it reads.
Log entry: 4000 rpm
